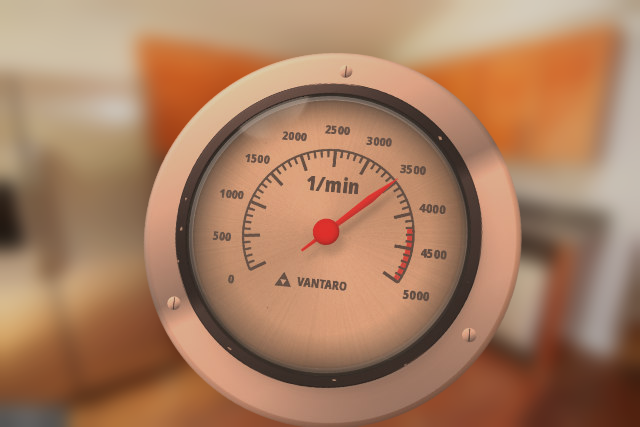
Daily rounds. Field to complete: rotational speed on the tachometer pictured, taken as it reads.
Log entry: 3500 rpm
